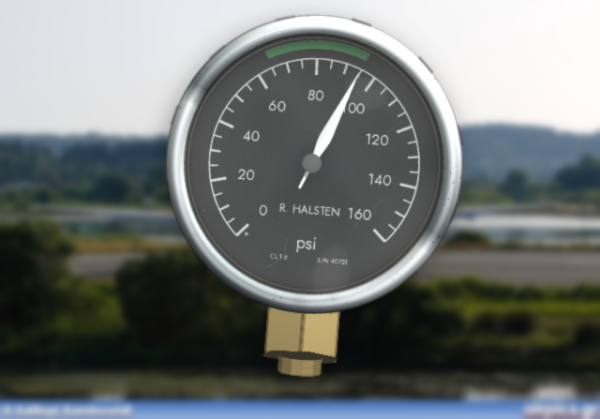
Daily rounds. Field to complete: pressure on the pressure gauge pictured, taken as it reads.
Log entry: 95 psi
